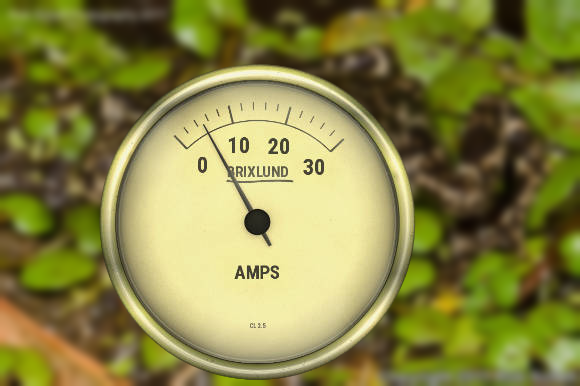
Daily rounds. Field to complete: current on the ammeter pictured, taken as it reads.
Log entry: 5 A
